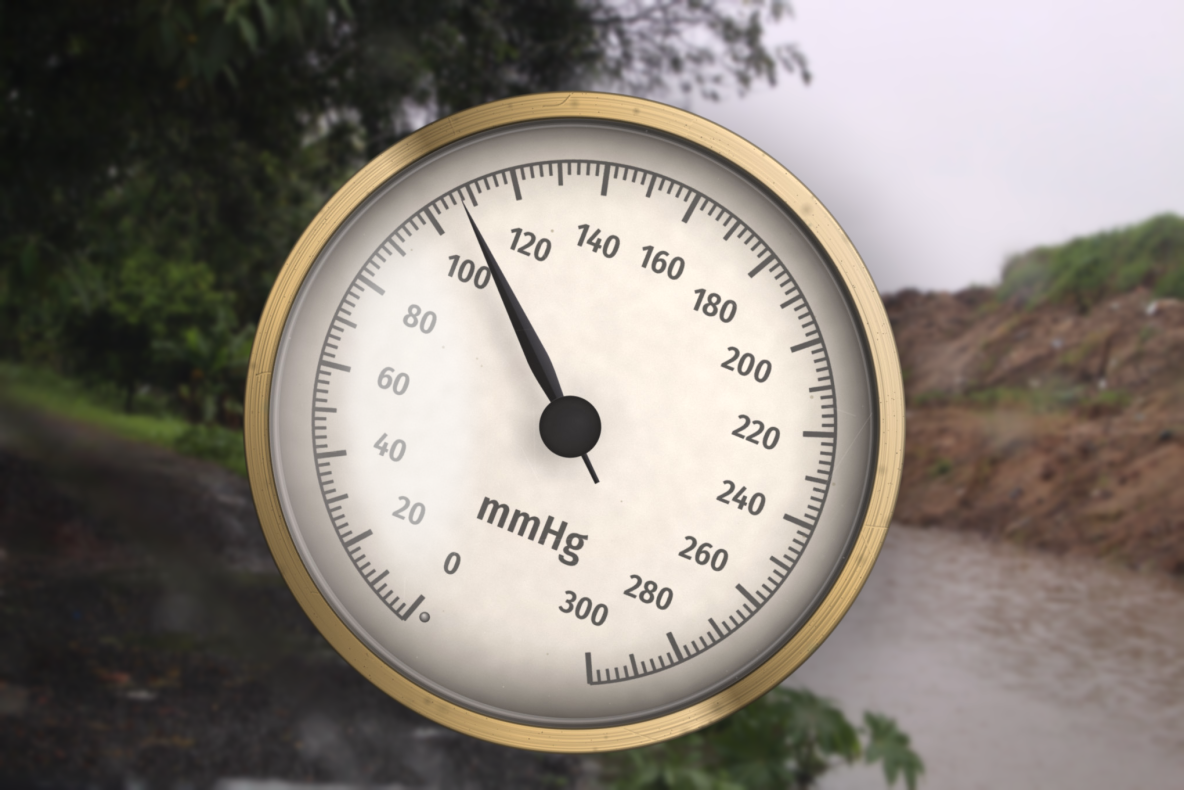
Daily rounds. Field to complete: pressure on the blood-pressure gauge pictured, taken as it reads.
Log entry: 108 mmHg
